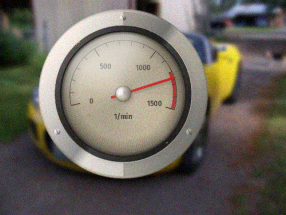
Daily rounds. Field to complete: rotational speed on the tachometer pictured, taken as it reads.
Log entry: 1250 rpm
